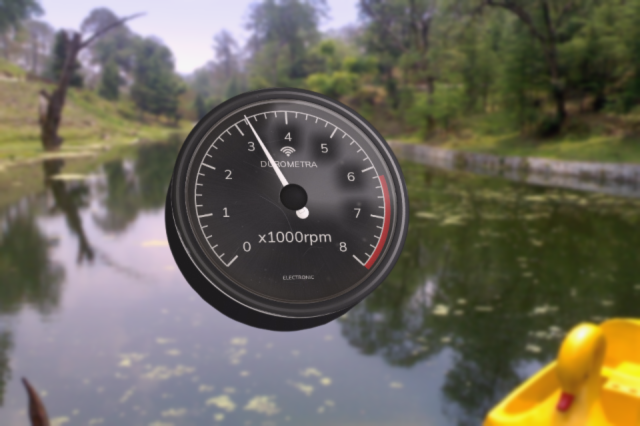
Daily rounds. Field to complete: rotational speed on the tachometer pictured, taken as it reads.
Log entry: 3200 rpm
